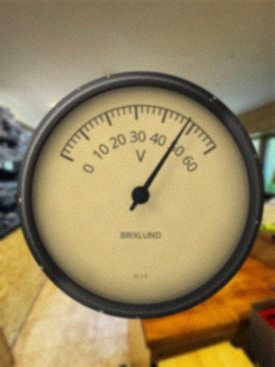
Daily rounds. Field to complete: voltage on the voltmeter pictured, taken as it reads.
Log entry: 48 V
